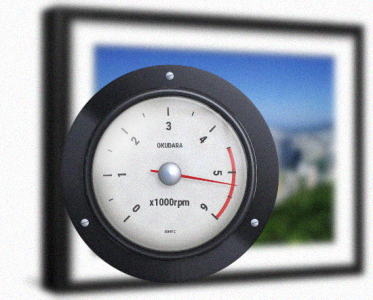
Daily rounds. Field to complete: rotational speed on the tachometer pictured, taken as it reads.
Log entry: 5250 rpm
